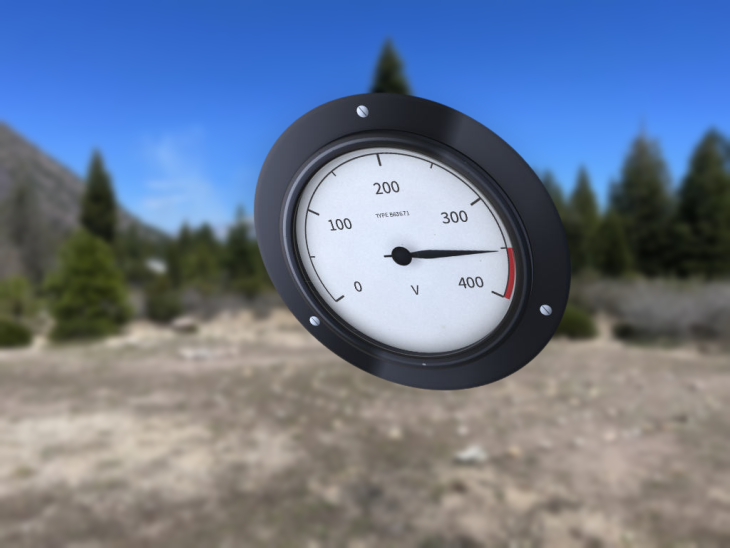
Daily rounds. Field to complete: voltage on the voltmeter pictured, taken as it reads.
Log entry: 350 V
